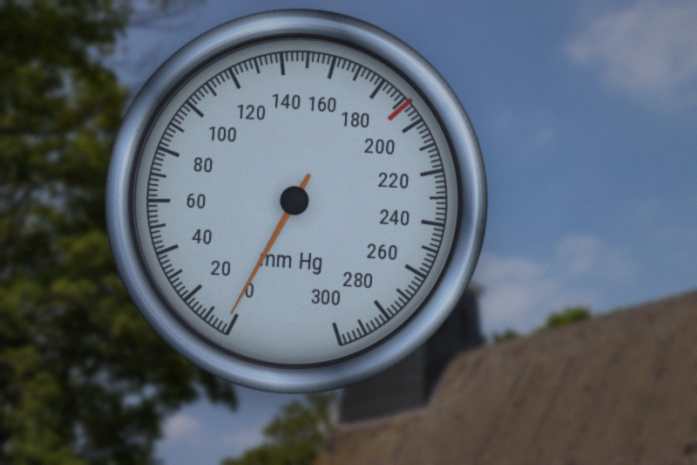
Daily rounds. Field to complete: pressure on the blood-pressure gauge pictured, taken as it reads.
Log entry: 2 mmHg
